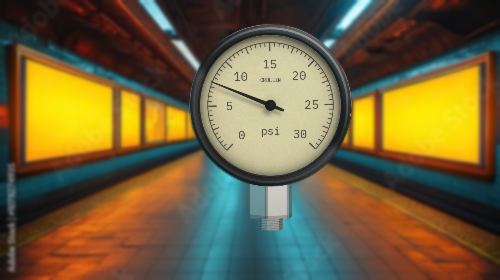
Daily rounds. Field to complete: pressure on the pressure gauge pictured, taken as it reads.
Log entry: 7.5 psi
